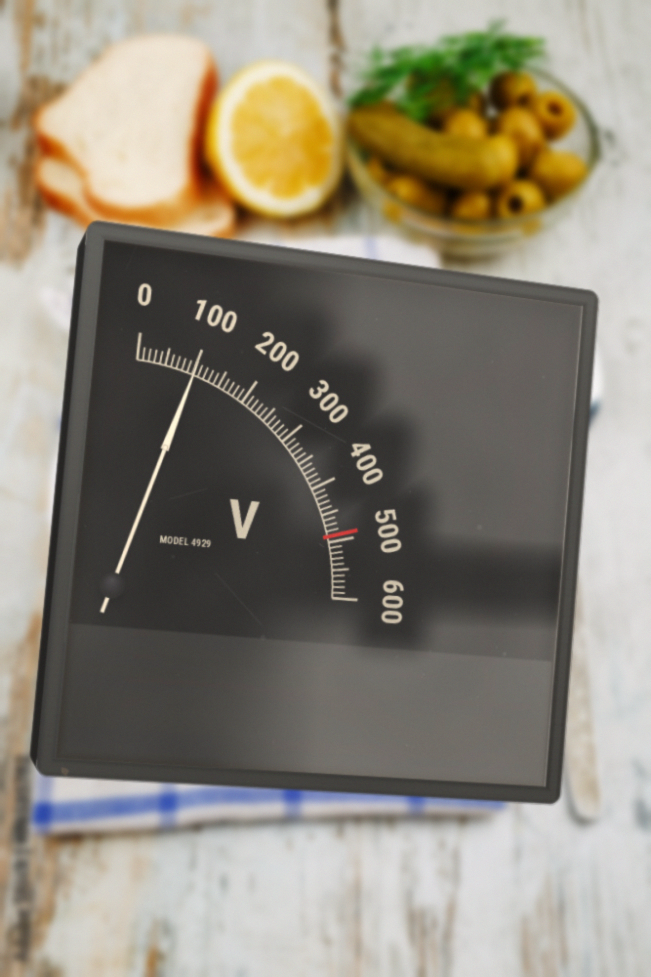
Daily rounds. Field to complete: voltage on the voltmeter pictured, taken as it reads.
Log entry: 100 V
